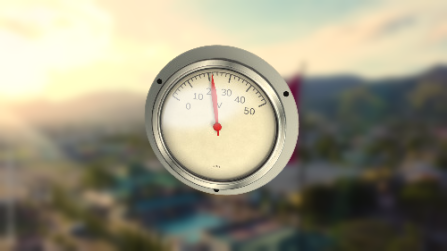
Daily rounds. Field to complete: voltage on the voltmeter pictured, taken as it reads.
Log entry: 22 V
